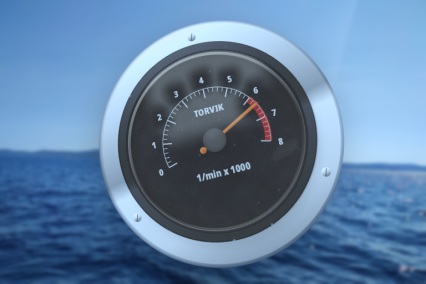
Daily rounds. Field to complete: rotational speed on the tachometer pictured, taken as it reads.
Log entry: 6400 rpm
